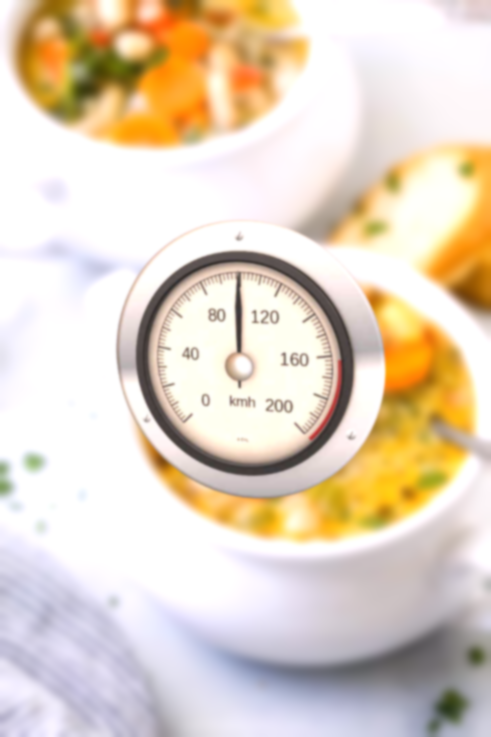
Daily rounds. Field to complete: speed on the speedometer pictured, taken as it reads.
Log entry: 100 km/h
